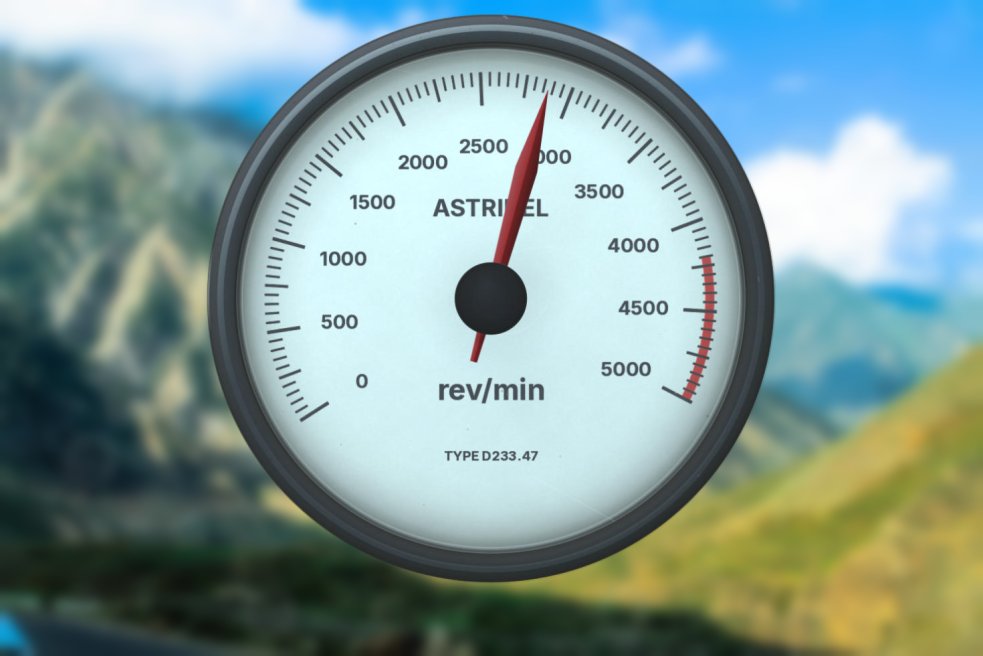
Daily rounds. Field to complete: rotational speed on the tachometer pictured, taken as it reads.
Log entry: 2875 rpm
